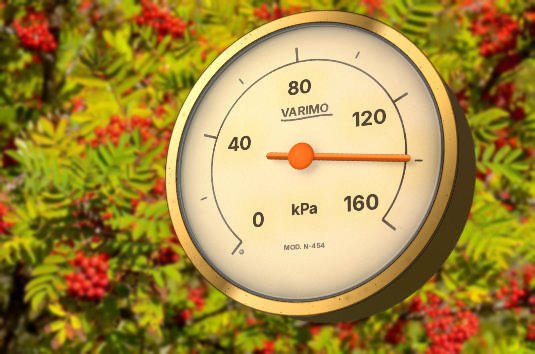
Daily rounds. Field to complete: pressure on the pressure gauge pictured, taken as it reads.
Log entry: 140 kPa
